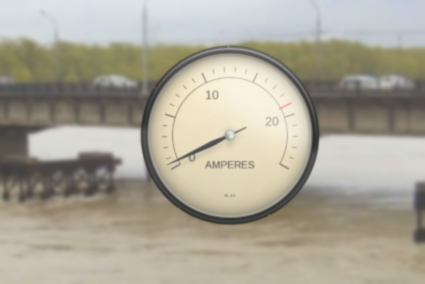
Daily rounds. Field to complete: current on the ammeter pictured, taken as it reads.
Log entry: 0.5 A
